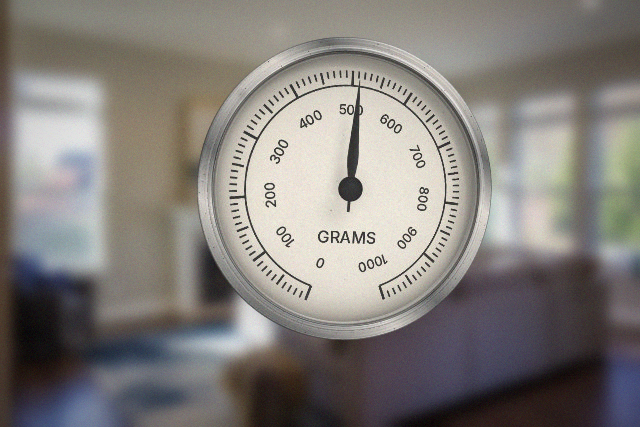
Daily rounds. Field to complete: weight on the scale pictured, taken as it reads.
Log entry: 510 g
